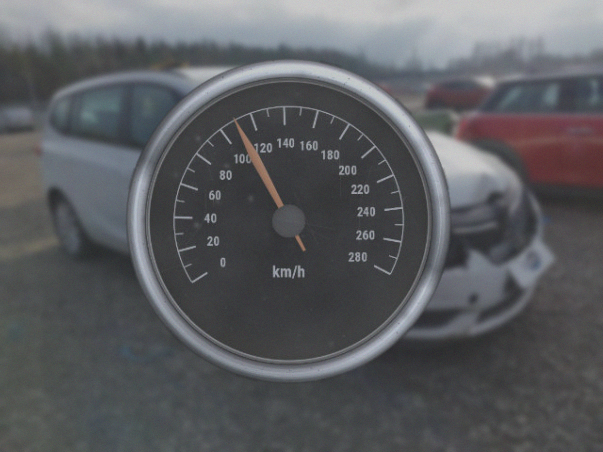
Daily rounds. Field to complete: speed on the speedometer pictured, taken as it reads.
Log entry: 110 km/h
